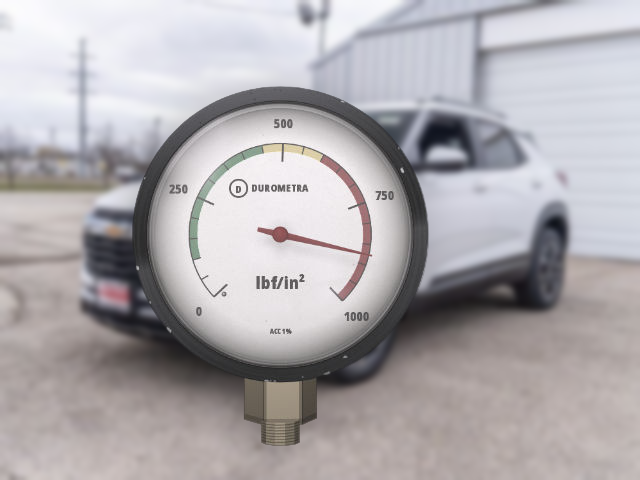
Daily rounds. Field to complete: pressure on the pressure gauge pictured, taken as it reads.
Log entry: 875 psi
